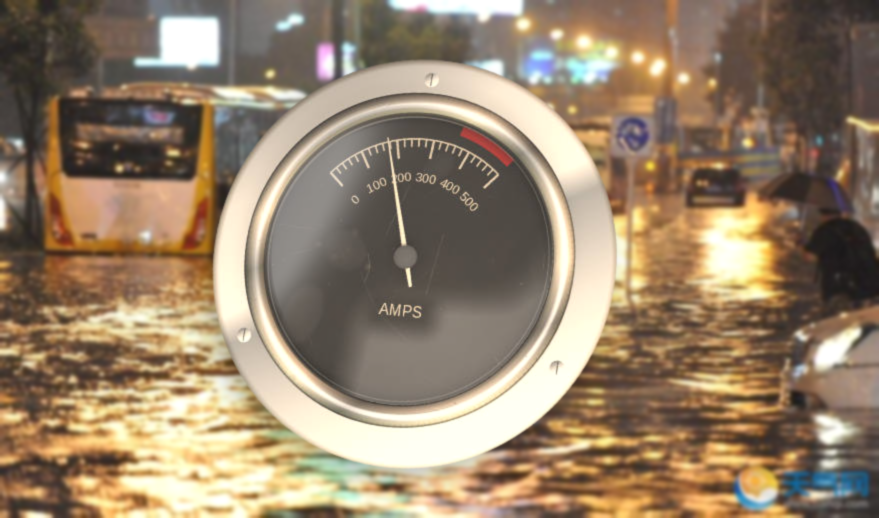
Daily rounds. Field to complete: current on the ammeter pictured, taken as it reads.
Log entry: 180 A
